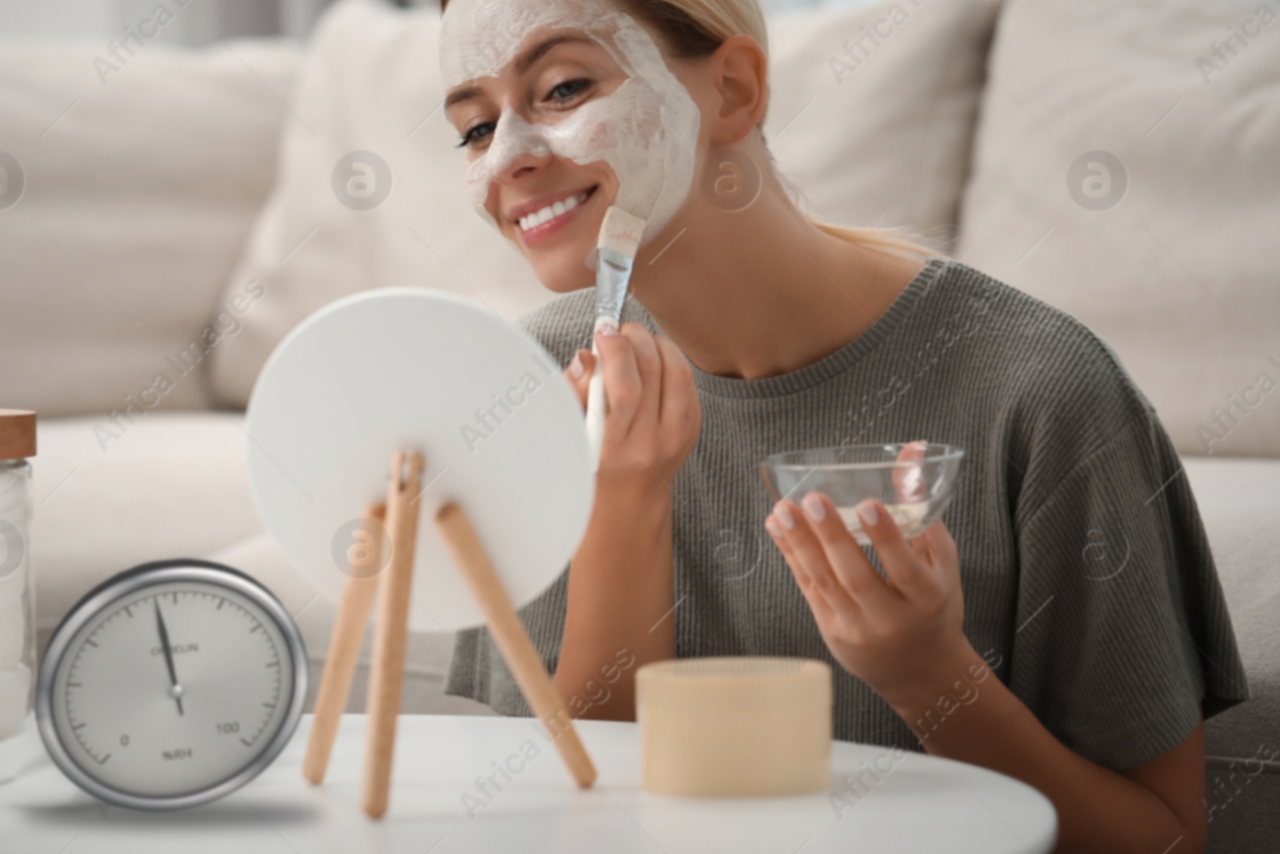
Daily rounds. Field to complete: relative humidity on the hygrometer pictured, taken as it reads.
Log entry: 46 %
